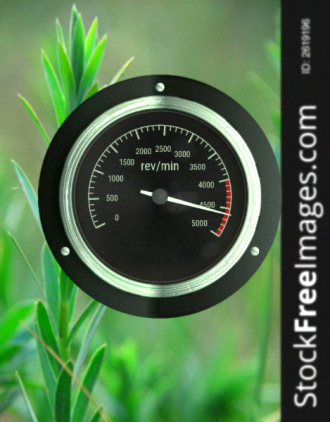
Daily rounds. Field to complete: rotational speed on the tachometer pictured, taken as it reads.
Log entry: 4600 rpm
